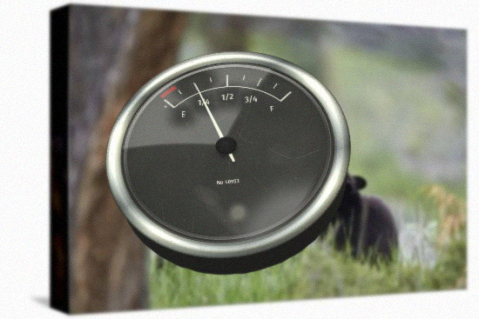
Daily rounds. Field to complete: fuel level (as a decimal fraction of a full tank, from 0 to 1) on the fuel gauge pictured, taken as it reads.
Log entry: 0.25
